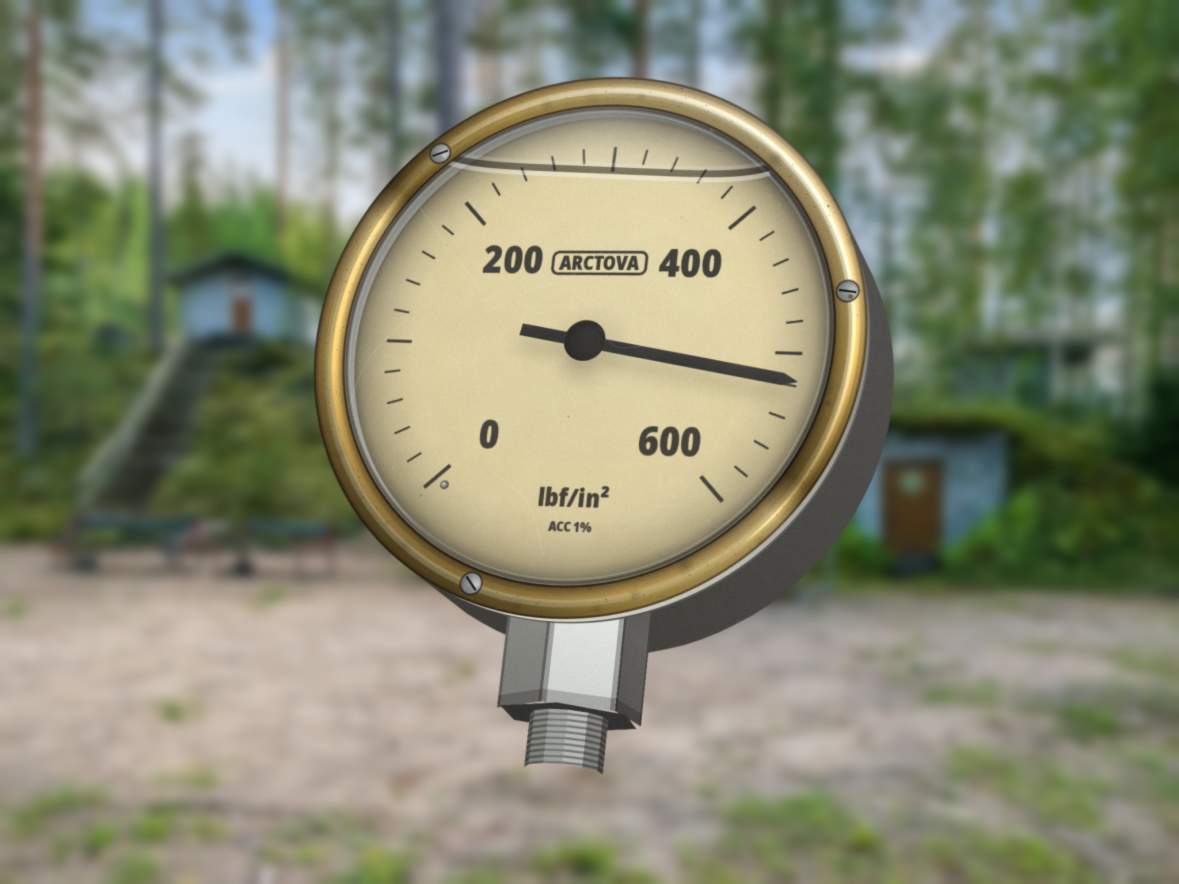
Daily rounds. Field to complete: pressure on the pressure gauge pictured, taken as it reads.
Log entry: 520 psi
